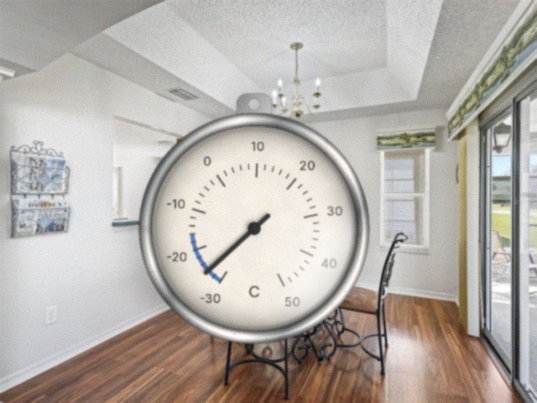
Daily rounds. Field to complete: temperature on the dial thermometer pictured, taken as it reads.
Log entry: -26 °C
